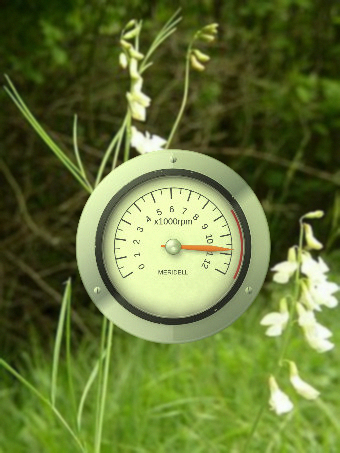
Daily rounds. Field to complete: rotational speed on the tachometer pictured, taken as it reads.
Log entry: 10750 rpm
